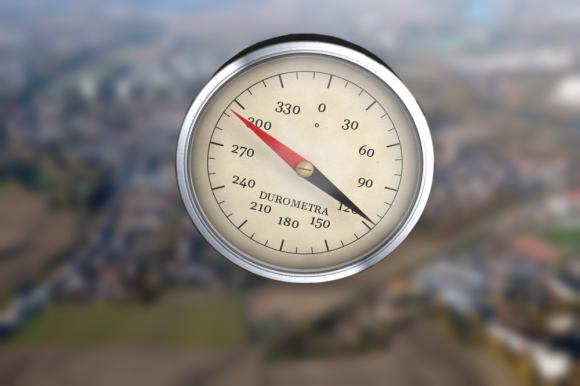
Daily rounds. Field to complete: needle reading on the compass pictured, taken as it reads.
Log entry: 295 °
